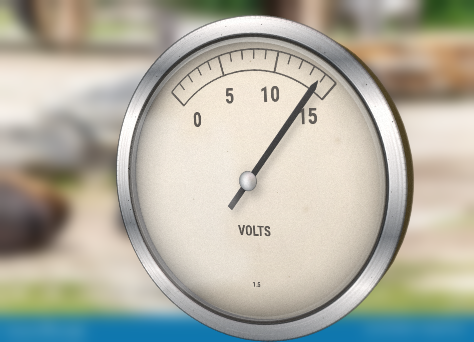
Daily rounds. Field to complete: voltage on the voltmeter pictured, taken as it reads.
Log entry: 14 V
